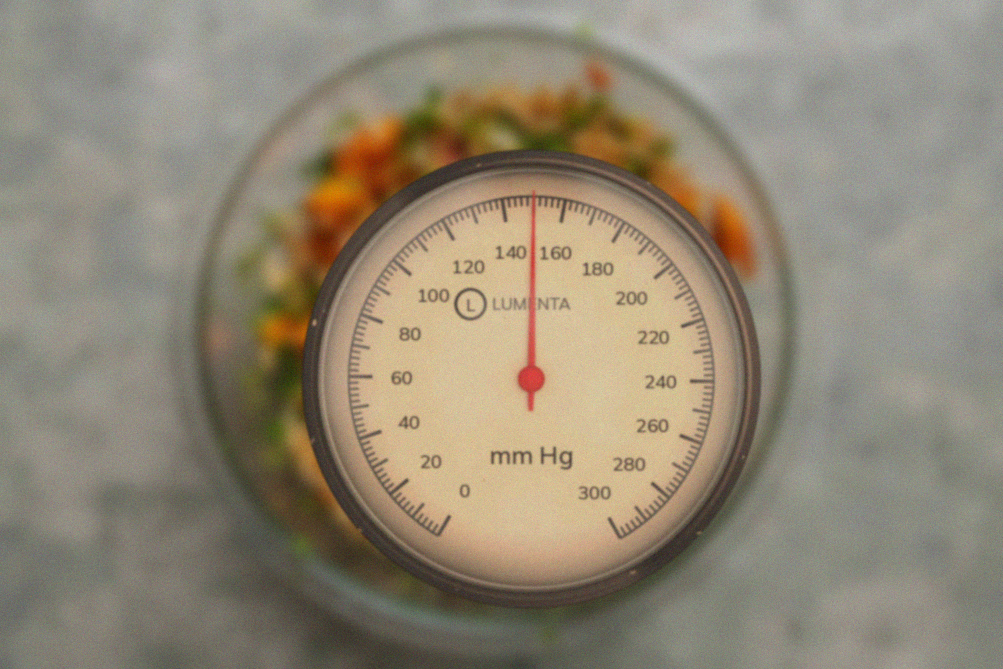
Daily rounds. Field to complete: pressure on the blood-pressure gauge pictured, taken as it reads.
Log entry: 150 mmHg
